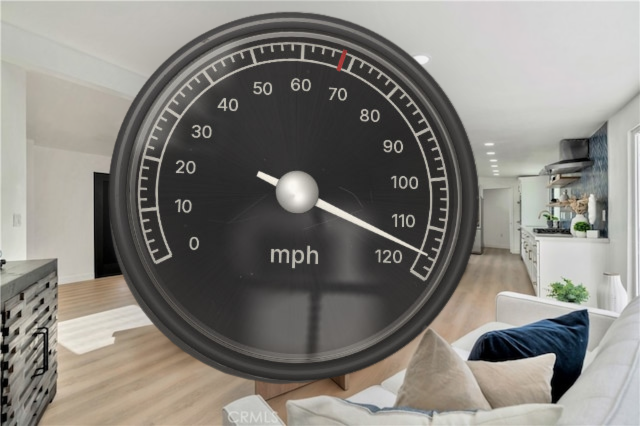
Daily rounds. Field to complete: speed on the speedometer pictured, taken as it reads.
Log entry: 116 mph
